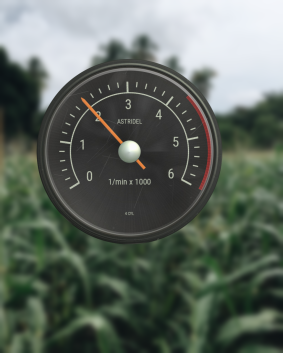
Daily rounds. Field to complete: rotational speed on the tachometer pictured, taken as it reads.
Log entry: 2000 rpm
